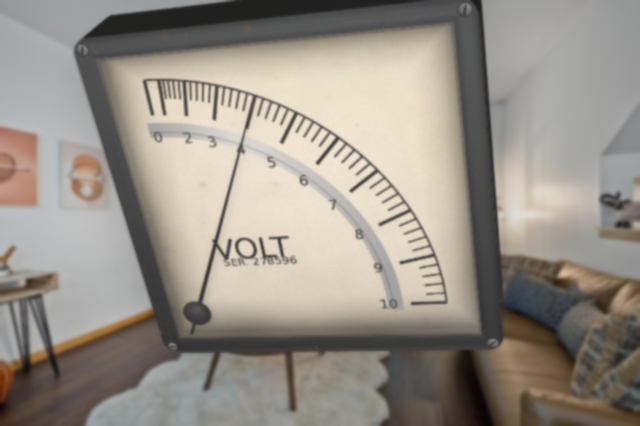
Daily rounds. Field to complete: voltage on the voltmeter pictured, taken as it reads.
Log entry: 4 V
